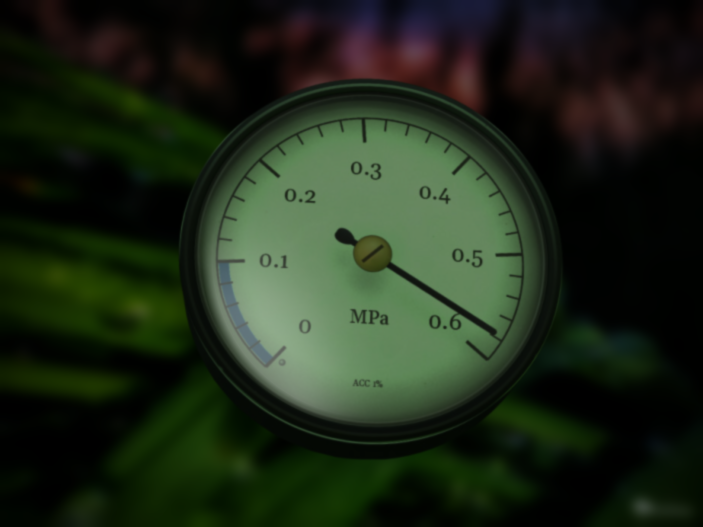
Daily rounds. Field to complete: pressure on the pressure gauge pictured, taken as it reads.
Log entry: 0.58 MPa
